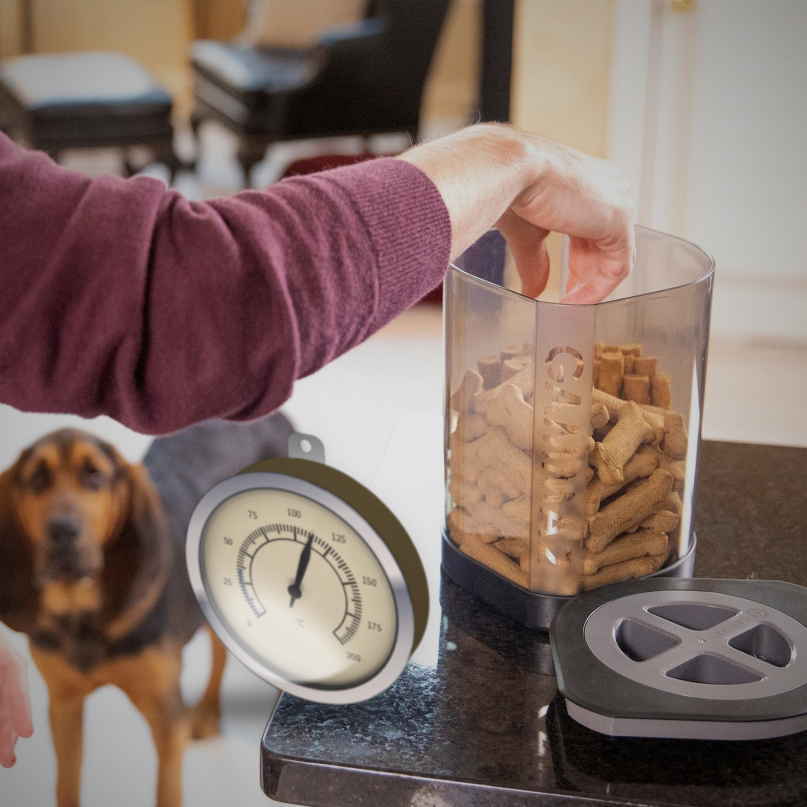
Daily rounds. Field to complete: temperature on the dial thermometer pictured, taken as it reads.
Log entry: 112.5 °C
